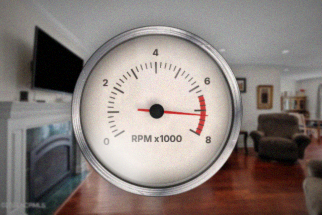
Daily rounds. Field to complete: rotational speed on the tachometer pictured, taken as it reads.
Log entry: 7200 rpm
